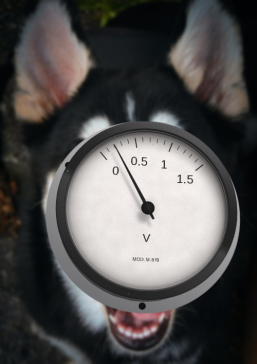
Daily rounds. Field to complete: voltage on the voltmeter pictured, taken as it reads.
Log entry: 0.2 V
